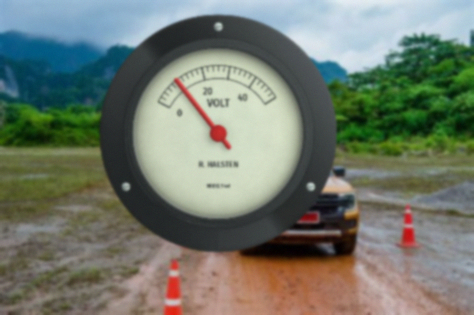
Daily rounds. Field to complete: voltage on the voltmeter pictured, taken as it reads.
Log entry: 10 V
